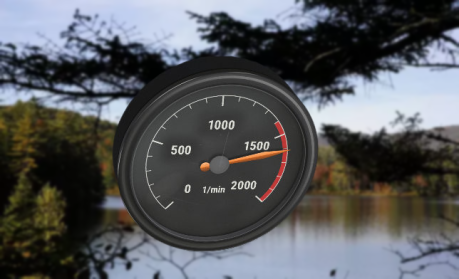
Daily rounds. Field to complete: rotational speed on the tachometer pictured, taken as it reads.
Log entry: 1600 rpm
